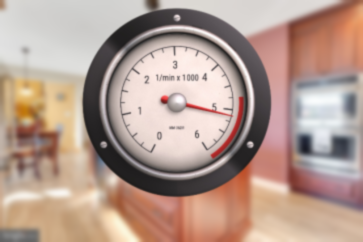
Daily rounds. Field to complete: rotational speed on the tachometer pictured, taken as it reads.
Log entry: 5125 rpm
